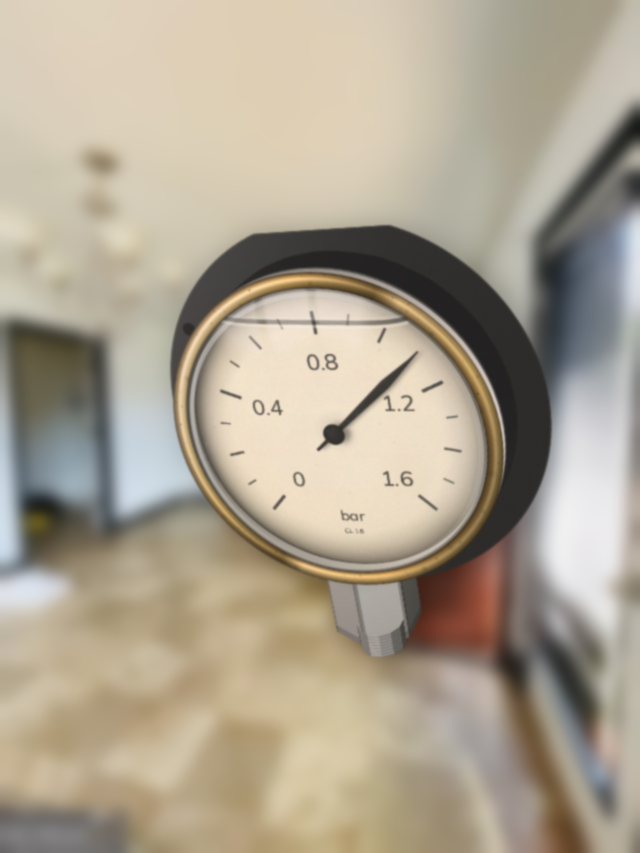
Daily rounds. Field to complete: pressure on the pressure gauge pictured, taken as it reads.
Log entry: 1.1 bar
